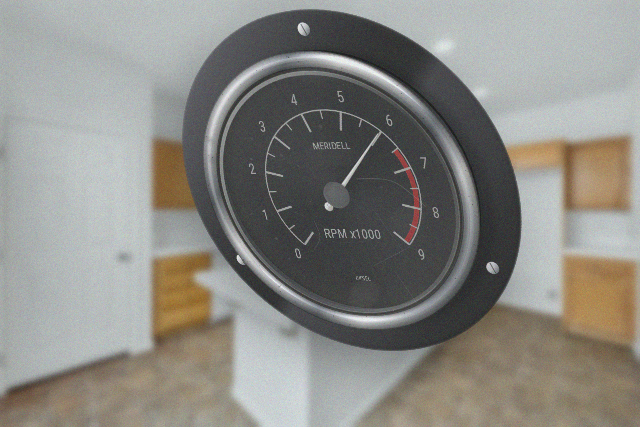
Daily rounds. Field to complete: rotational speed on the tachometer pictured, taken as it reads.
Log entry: 6000 rpm
